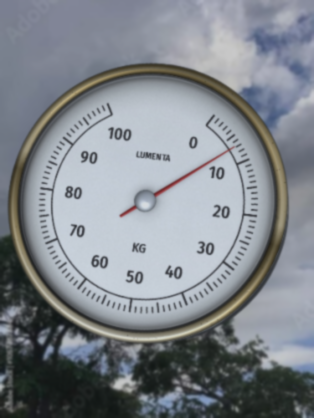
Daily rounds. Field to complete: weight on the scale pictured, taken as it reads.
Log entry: 7 kg
